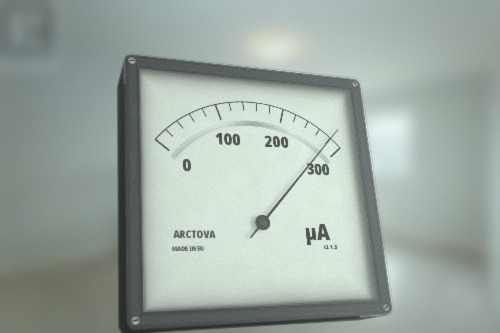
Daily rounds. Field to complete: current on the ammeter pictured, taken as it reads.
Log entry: 280 µA
